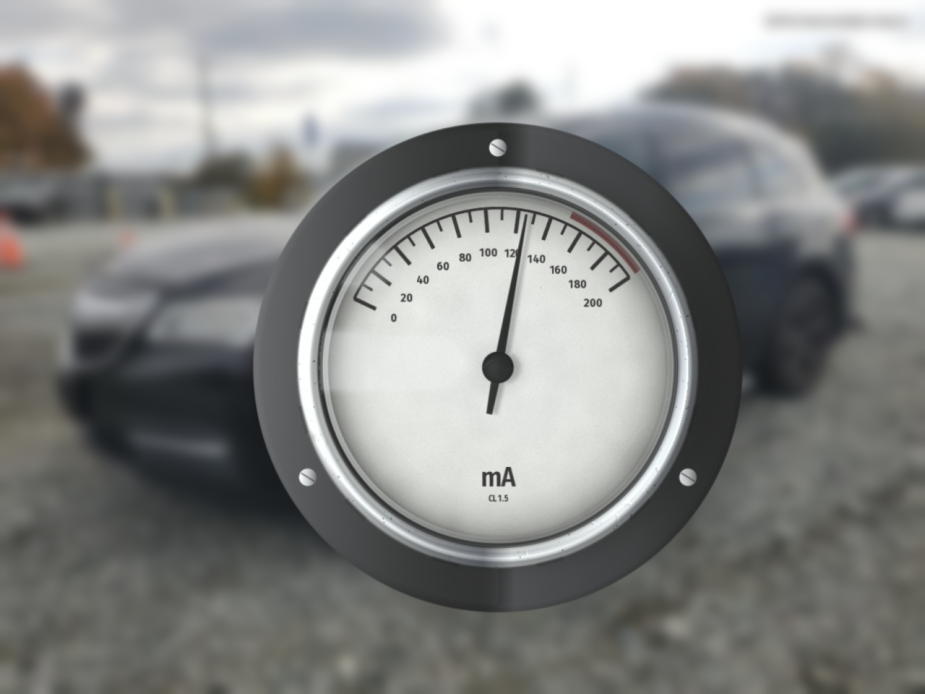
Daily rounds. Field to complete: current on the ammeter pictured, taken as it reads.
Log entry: 125 mA
